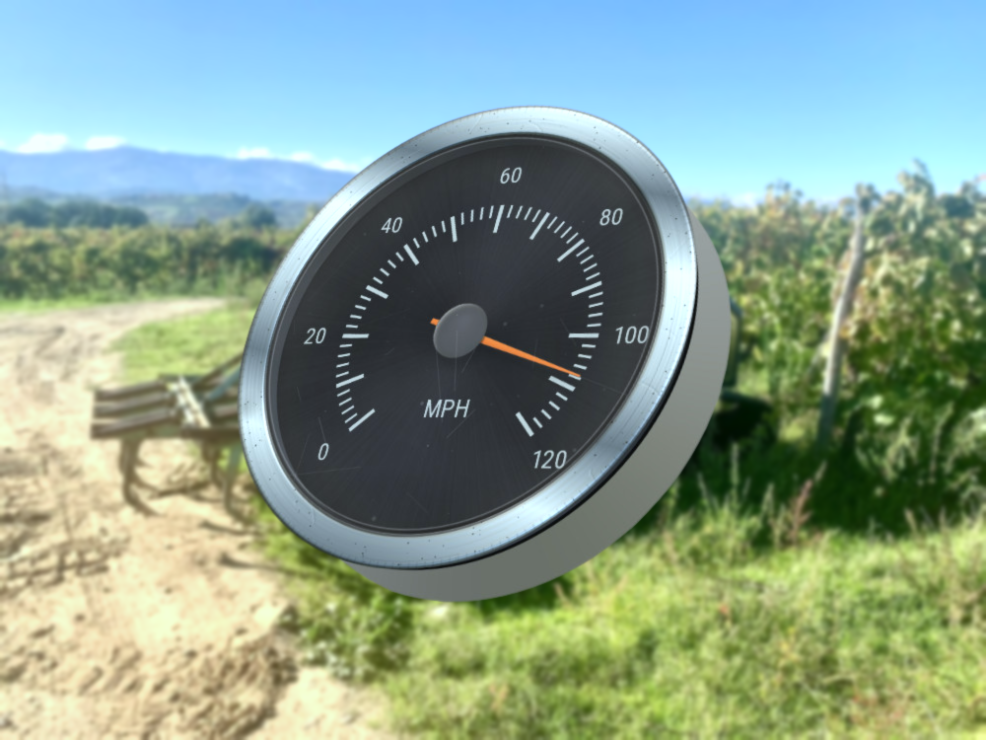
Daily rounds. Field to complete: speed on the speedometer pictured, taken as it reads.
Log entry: 108 mph
